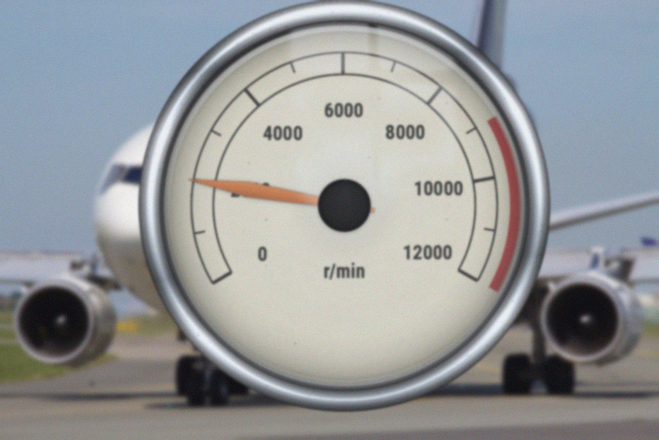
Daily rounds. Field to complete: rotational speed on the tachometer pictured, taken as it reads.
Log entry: 2000 rpm
